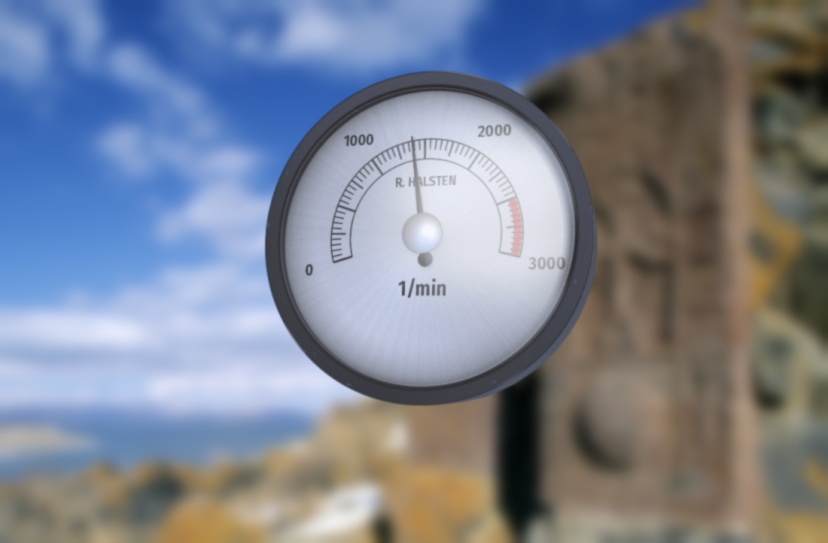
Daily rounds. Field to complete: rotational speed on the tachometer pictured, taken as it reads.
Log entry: 1400 rpm
